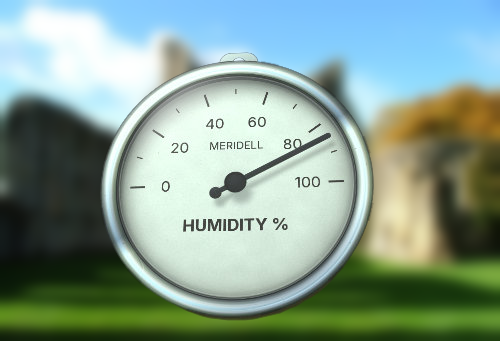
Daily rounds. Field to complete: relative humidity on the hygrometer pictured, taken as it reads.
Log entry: 85 %
